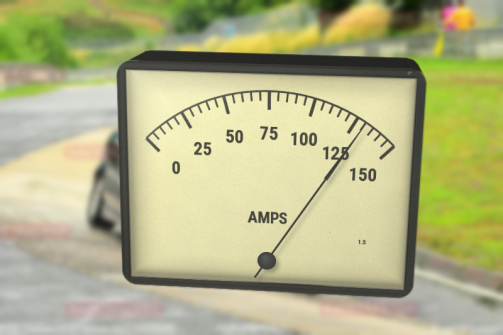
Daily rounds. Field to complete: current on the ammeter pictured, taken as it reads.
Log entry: 130 A
